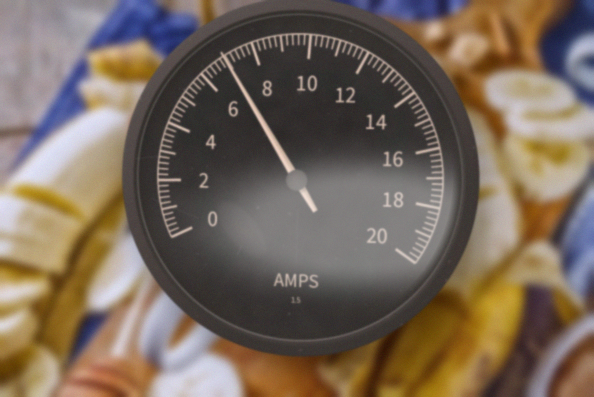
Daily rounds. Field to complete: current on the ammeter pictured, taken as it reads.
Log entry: 7 A
